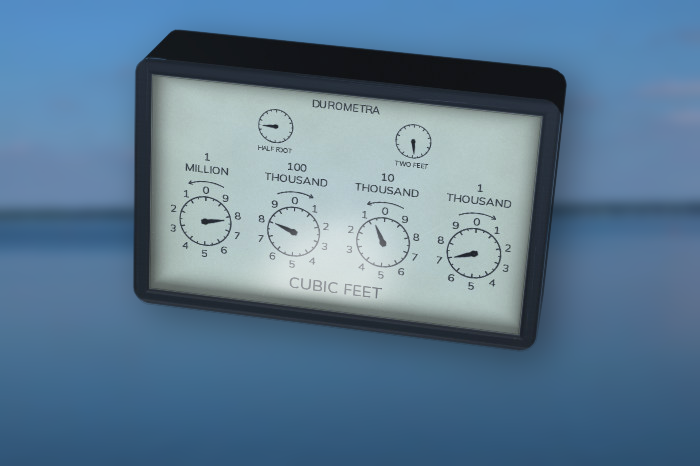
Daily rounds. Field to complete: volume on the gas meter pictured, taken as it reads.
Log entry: 780700 ft³
